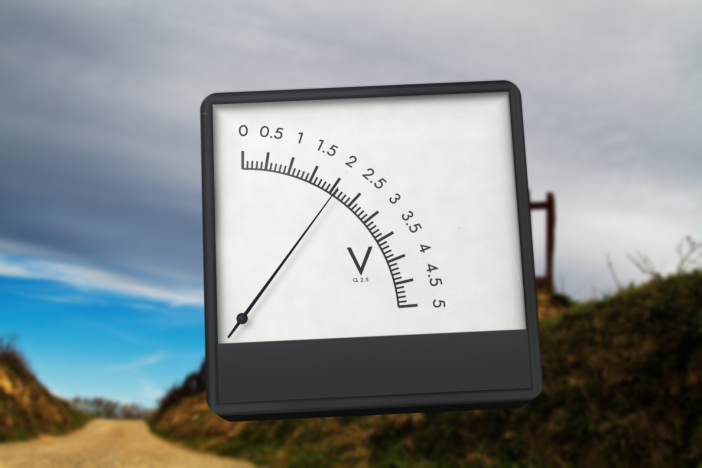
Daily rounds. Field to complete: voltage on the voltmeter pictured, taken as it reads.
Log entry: 2.1 V
